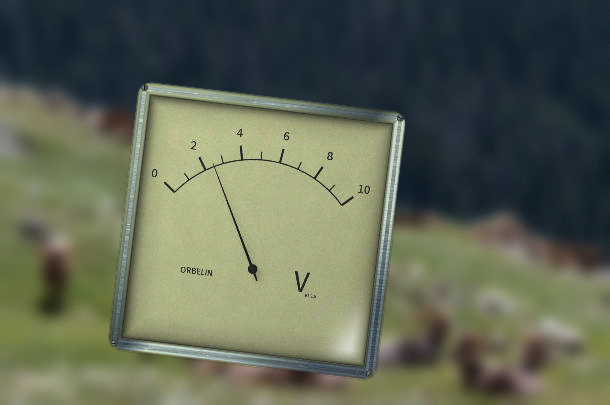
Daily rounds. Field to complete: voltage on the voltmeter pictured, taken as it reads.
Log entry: 2.5 V
